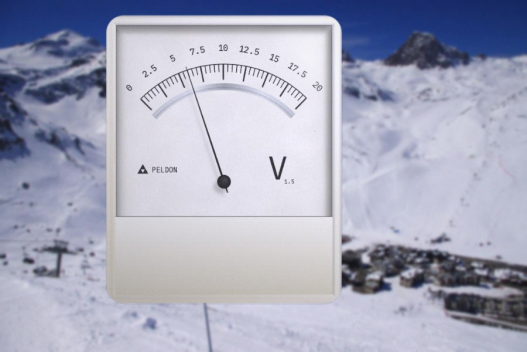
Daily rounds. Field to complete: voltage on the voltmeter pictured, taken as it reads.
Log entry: 6 V
